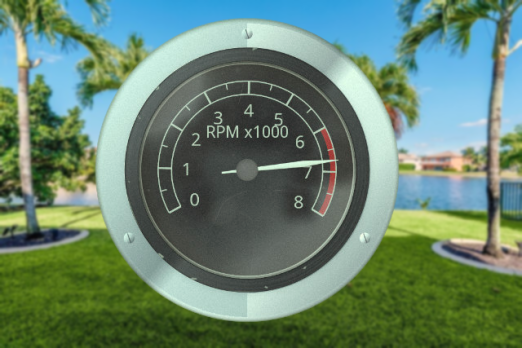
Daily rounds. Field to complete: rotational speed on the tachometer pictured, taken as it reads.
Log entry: 6750 rpm
